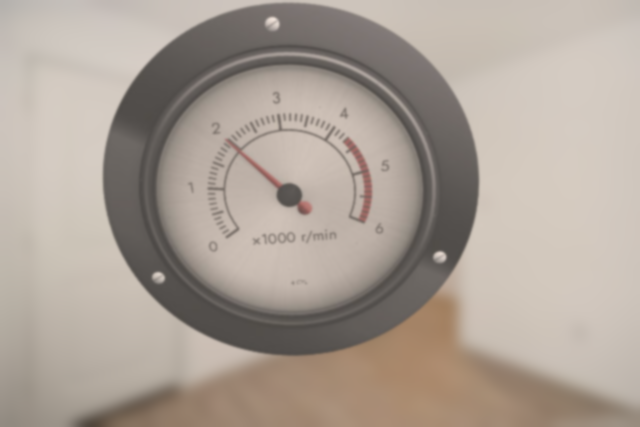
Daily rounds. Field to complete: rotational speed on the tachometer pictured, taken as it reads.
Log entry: 2000 rpm
